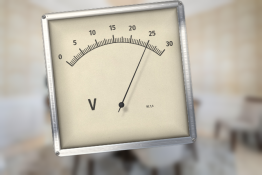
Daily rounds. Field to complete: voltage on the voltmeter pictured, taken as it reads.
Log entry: 25 V
